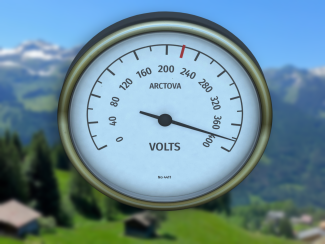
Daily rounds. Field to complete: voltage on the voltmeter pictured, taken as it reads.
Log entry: 380 V
